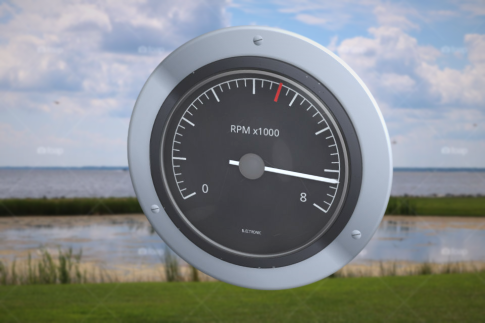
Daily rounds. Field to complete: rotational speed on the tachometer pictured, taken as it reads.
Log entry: 7200 rpm
